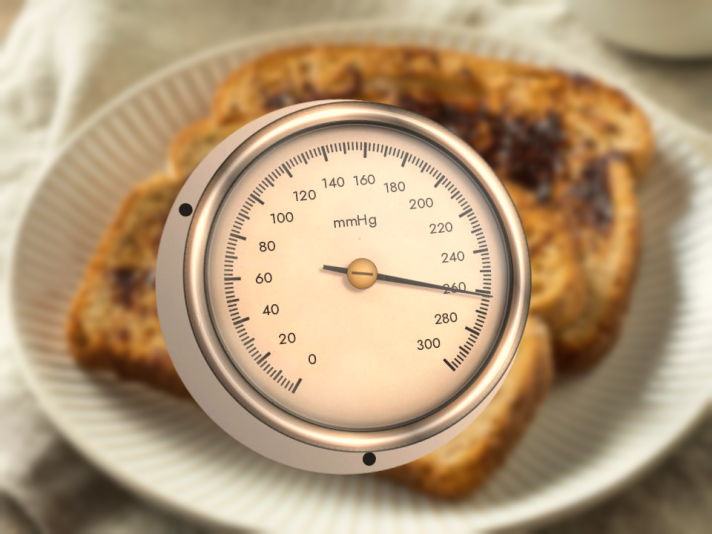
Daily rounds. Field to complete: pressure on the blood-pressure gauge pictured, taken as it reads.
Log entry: 262 mmHg
